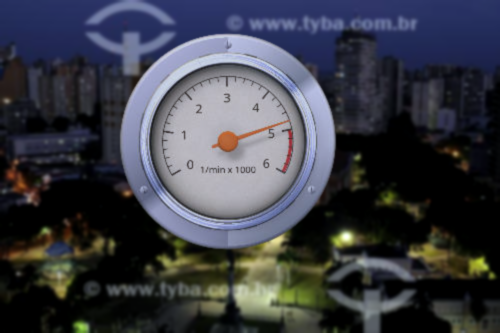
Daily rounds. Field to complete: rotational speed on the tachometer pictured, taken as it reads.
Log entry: 4800 rpm
